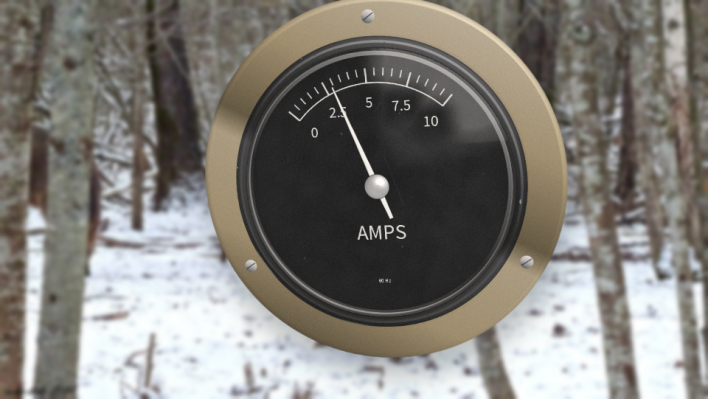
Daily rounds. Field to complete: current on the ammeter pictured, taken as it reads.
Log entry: 3 A
